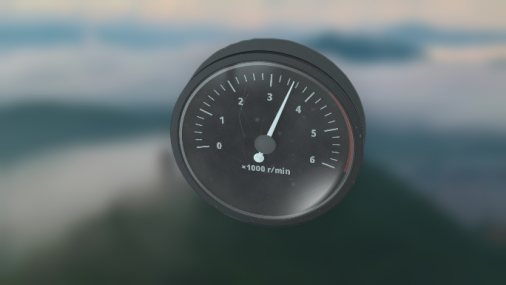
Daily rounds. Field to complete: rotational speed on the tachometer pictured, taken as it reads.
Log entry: 3500 rpm
